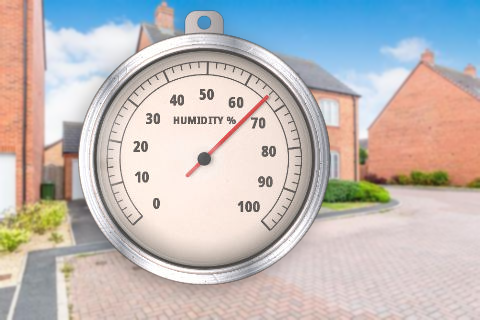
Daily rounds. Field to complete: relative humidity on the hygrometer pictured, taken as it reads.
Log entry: 66 %
